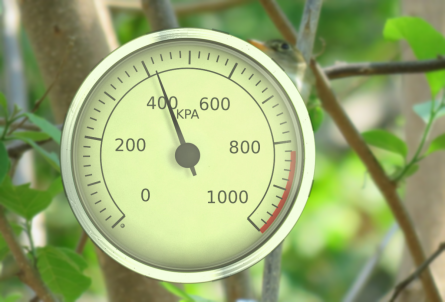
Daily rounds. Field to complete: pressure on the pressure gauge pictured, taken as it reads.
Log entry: 420 kPa
